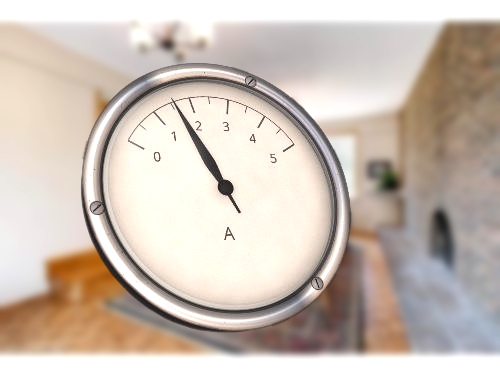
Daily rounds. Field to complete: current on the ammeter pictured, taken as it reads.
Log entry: 1.5 A
